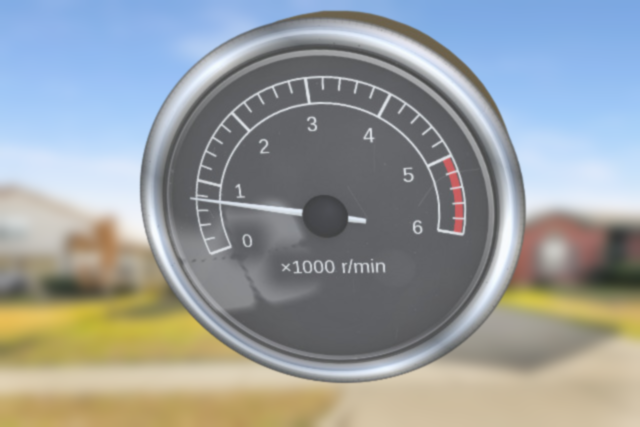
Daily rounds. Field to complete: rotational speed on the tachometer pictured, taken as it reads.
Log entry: 800 rpm
